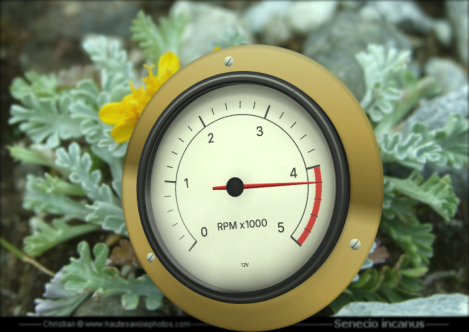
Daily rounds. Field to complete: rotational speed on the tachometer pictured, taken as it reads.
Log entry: 4200 rpm
